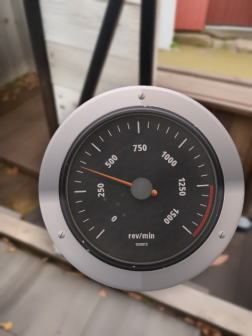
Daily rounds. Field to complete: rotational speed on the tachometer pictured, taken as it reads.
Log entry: 375 rpm
